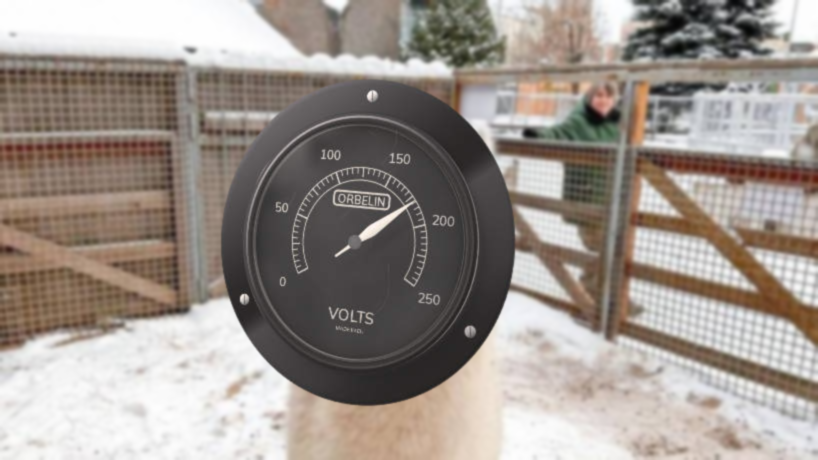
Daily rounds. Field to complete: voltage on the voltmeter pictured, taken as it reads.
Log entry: 180 V
